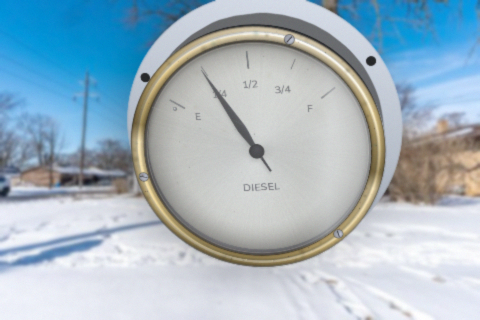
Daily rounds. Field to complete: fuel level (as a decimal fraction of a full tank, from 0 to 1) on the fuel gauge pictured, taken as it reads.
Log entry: 0.25
